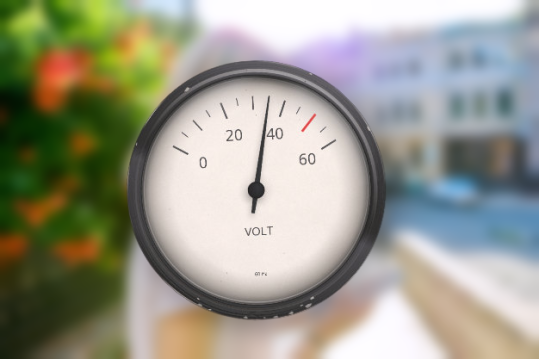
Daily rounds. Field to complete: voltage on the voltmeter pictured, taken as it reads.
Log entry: 35 V
